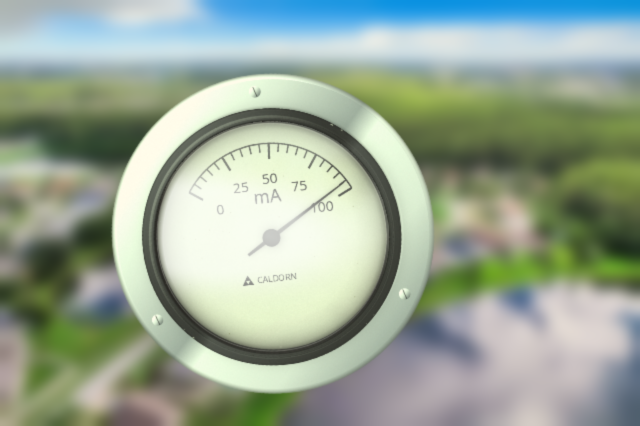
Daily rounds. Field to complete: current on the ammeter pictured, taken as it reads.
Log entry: 95 mA
